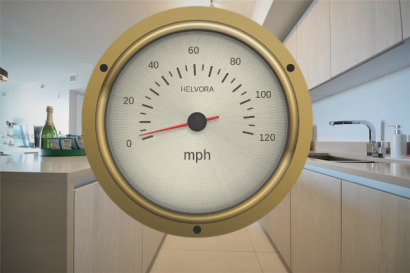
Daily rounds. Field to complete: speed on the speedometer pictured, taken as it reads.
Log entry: 2.5 mph
